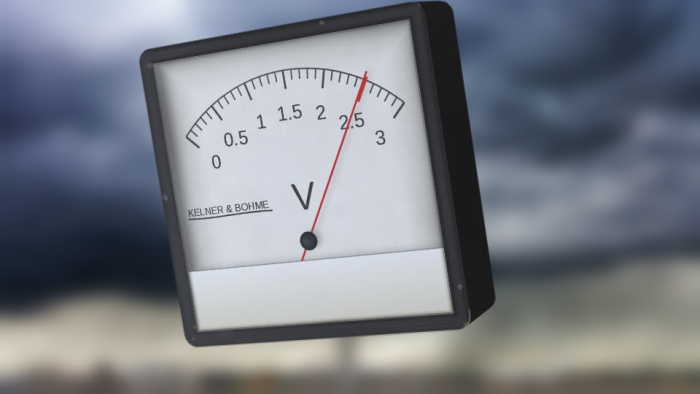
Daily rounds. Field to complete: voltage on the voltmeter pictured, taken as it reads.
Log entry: 2.5 V
